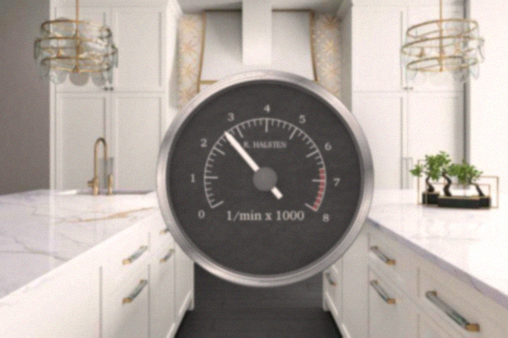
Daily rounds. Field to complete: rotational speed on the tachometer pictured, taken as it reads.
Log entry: 2600 rpm
